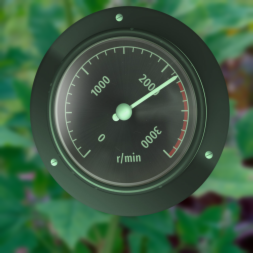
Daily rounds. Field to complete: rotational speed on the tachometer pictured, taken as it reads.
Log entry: 2150 rpm
